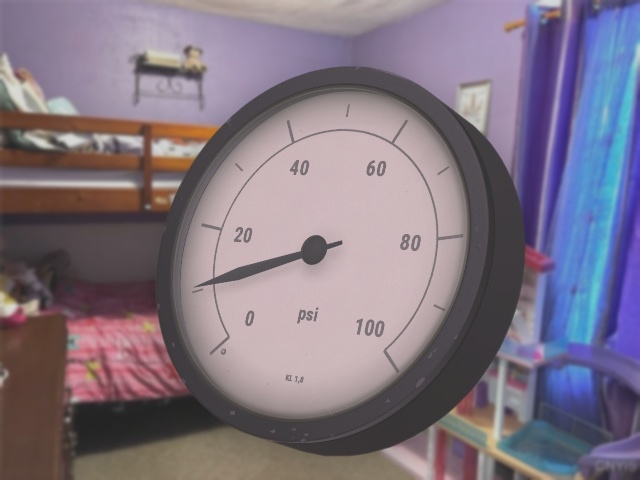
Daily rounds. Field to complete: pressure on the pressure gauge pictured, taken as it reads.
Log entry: 10 psi
